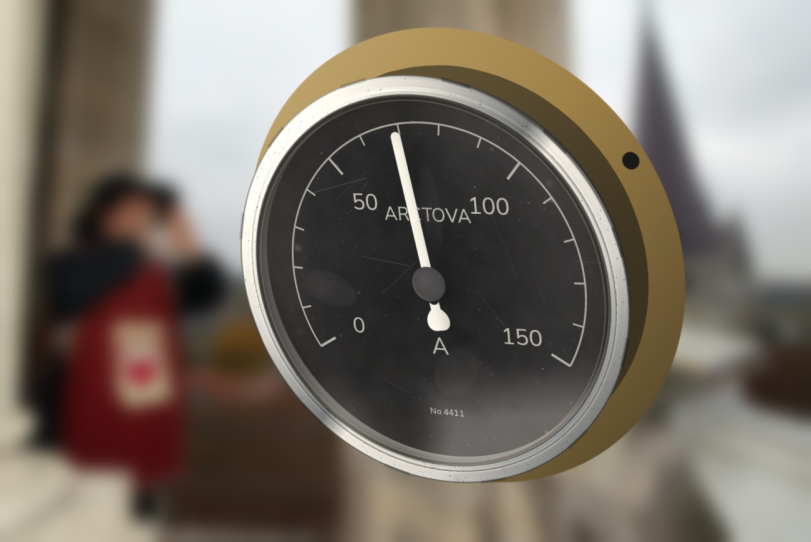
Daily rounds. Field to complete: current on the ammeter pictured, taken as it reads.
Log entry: 70 A
